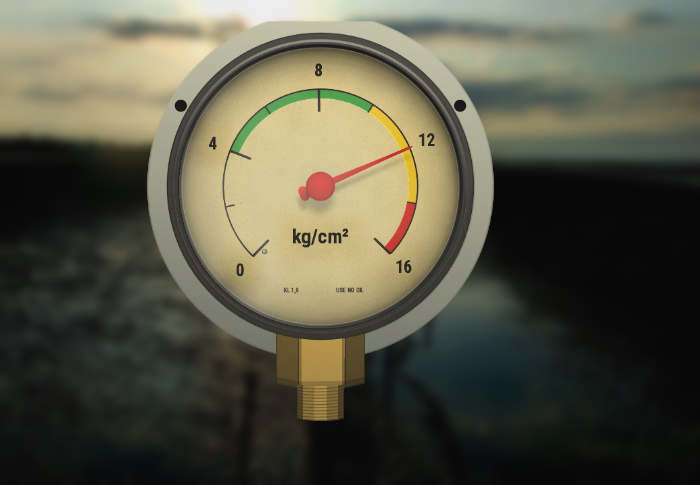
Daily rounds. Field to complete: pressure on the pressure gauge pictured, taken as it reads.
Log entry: 12 kg/cm²
